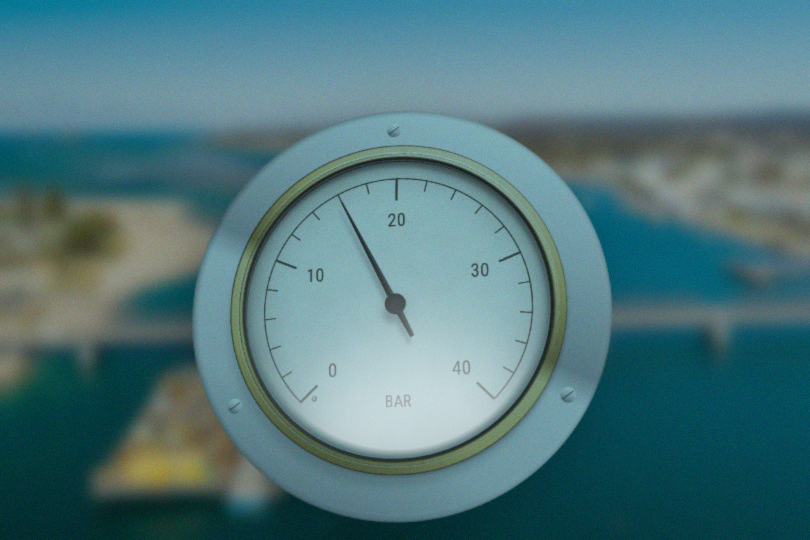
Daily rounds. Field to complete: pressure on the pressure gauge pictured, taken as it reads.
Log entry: 16 bar
